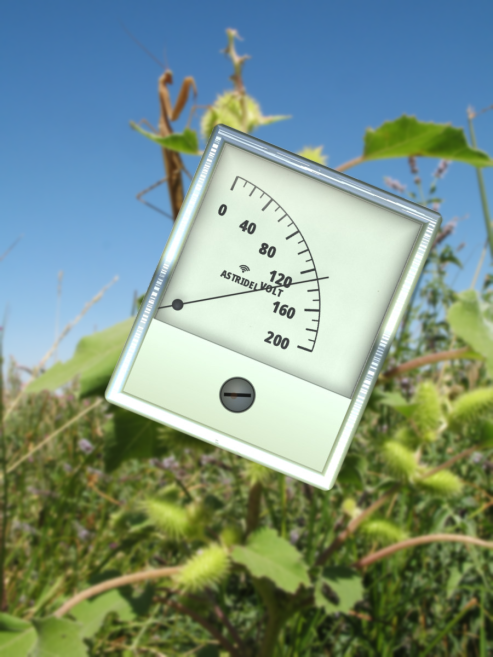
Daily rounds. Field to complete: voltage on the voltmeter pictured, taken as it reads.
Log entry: 130 V
